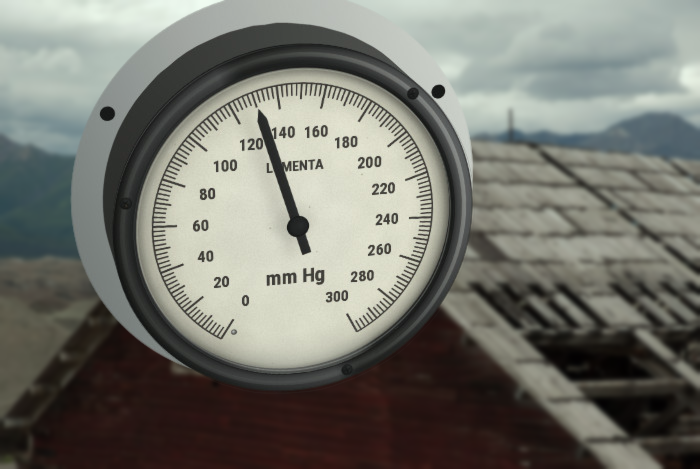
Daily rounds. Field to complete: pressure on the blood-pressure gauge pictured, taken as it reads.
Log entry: 130 mmHg
